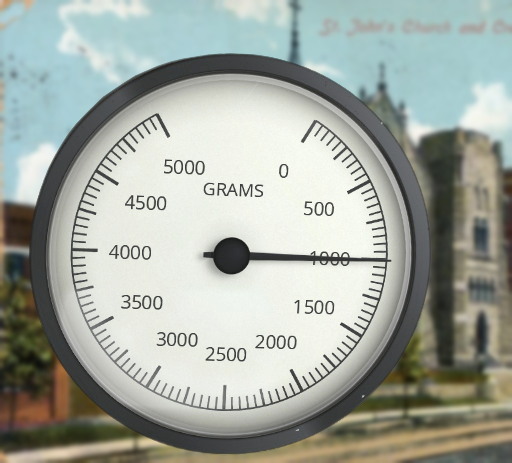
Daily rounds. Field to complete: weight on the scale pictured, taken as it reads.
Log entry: 1000 g
